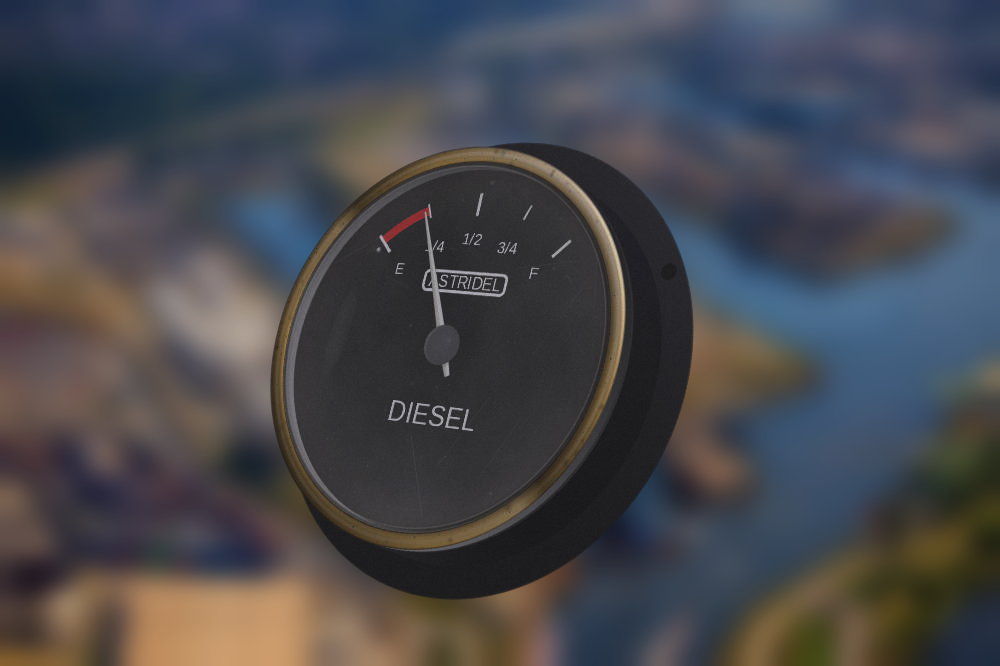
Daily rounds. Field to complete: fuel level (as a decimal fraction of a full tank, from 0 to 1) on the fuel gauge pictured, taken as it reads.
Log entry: 0.25
